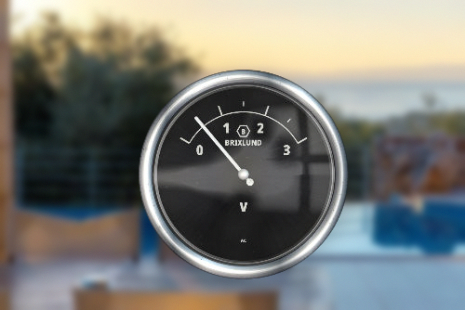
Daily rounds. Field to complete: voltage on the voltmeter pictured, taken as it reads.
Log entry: 0.5 V
